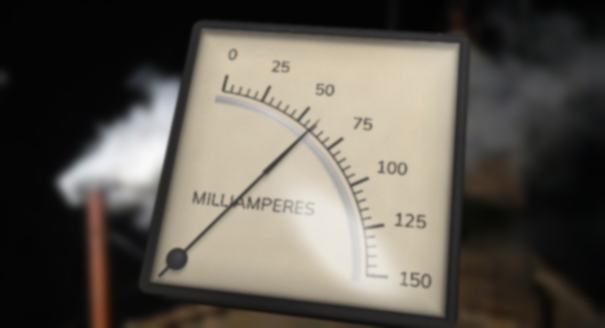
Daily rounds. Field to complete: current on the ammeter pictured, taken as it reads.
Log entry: 60 mA
